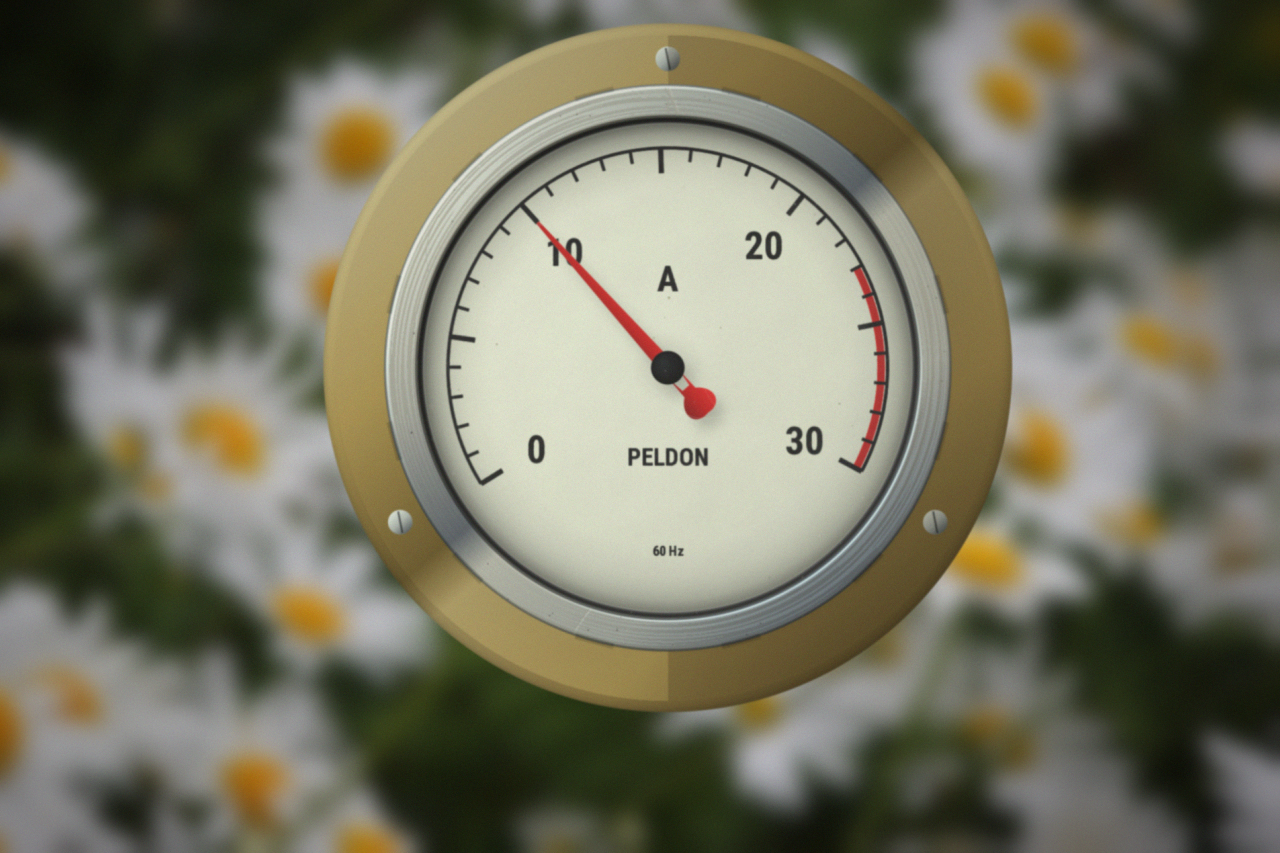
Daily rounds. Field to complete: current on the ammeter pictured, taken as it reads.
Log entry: 10 A
